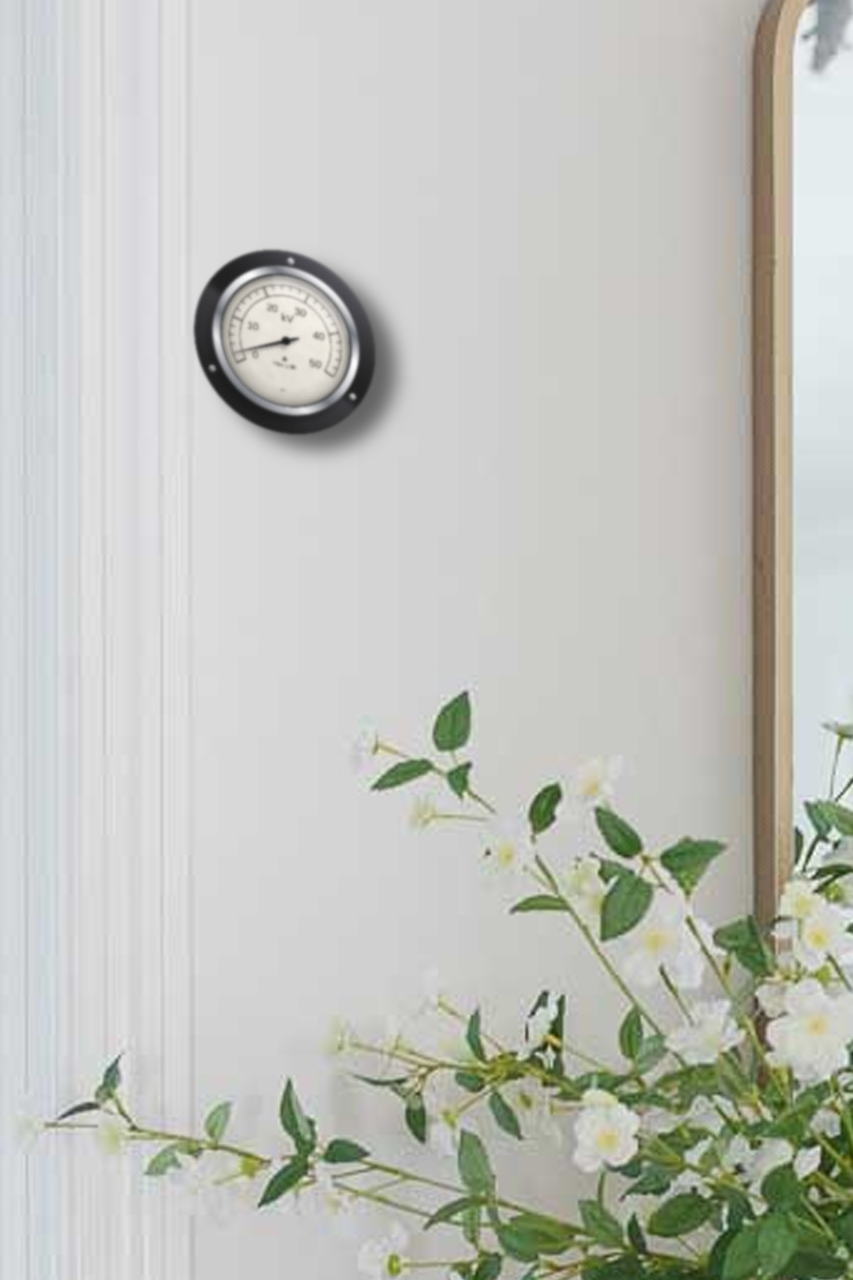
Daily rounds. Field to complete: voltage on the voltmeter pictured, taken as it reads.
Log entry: 2 kV
